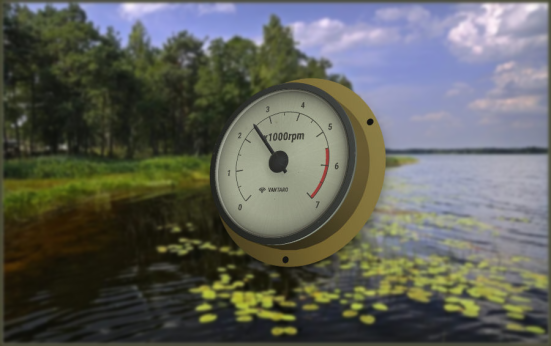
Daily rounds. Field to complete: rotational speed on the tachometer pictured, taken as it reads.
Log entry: 2500 rpm
